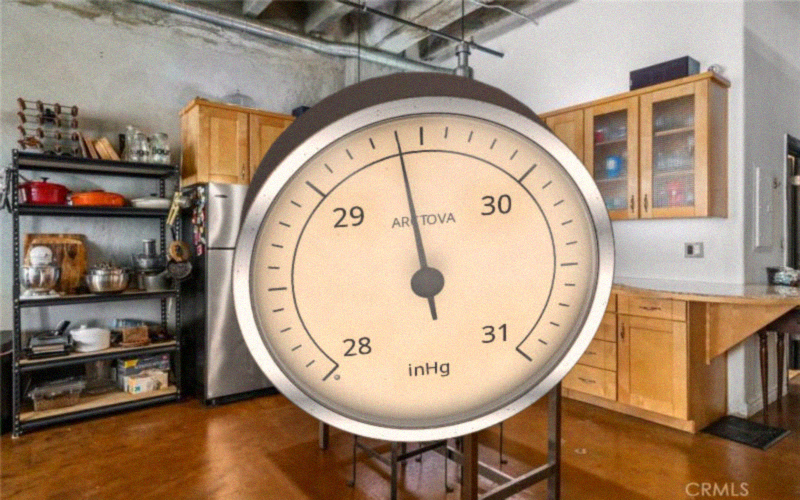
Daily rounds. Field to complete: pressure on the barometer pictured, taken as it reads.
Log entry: 29.4 inHg
